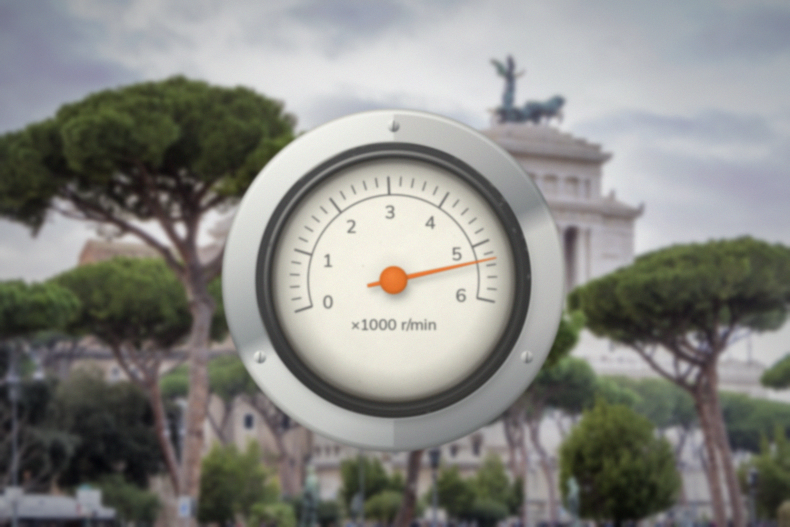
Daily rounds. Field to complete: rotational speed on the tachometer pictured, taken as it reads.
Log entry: 5300 rpm
